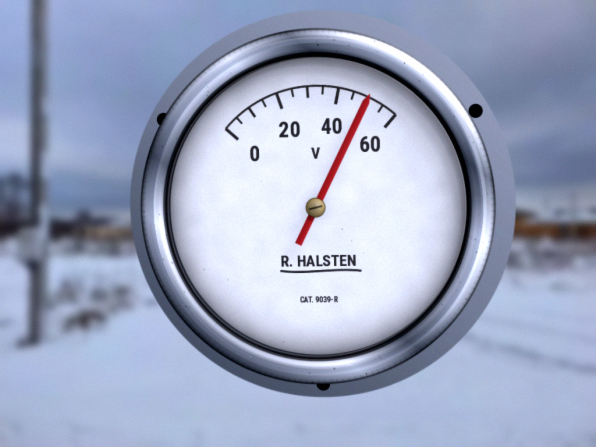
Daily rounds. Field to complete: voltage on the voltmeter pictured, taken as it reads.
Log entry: 50 V
